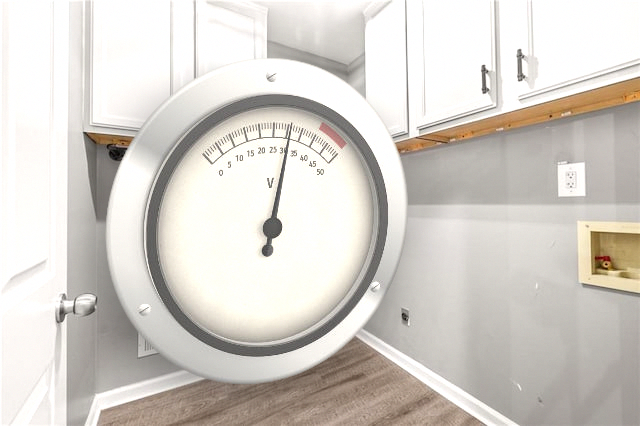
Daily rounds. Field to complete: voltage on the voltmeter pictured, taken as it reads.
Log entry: 30 V
